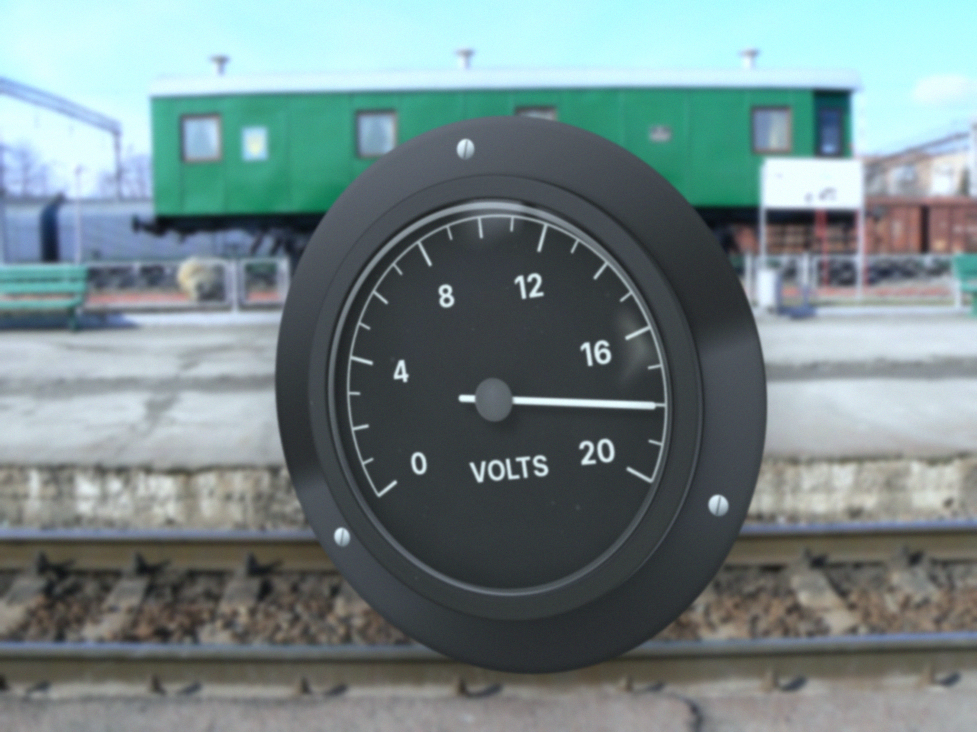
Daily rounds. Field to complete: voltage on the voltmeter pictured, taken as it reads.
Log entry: 18 V
